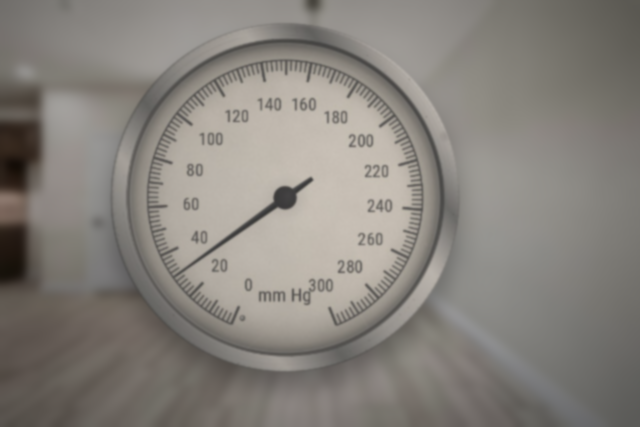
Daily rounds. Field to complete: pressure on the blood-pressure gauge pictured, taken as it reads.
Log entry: 30 mmHg
